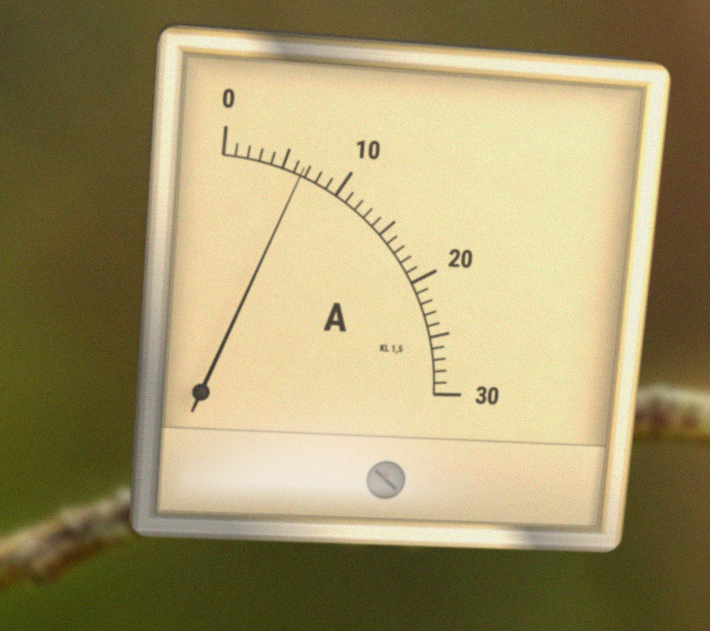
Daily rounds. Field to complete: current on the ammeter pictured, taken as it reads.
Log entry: 6.5 A
